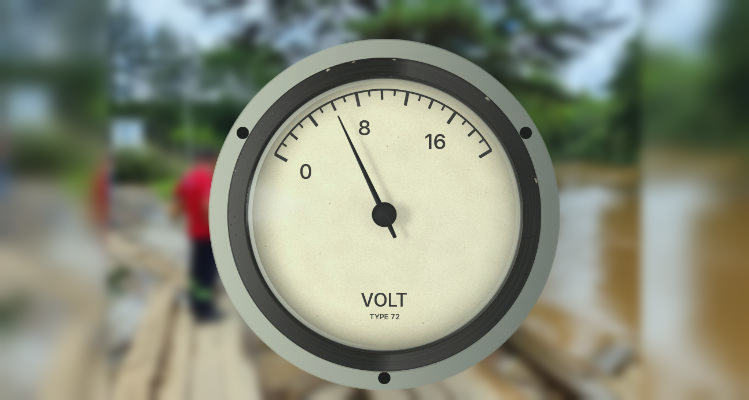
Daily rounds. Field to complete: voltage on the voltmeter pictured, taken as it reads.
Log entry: 6 V
